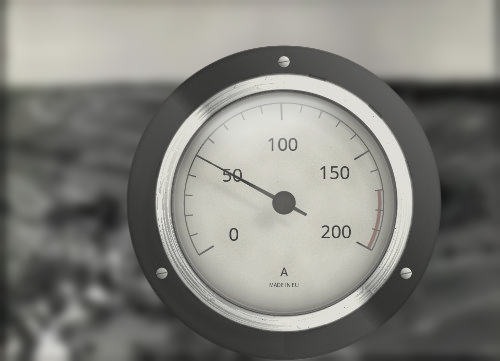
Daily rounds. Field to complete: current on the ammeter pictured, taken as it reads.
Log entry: 50 A
